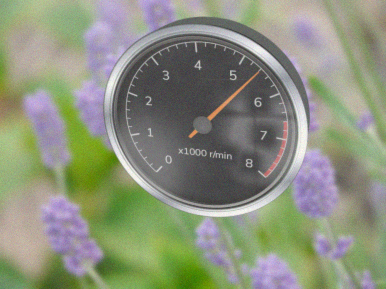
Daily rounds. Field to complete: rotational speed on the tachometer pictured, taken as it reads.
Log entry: 5400 rpm
